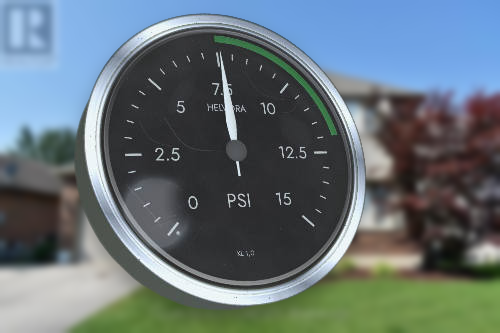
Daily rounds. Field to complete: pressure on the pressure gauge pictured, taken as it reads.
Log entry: 7.5 psi
